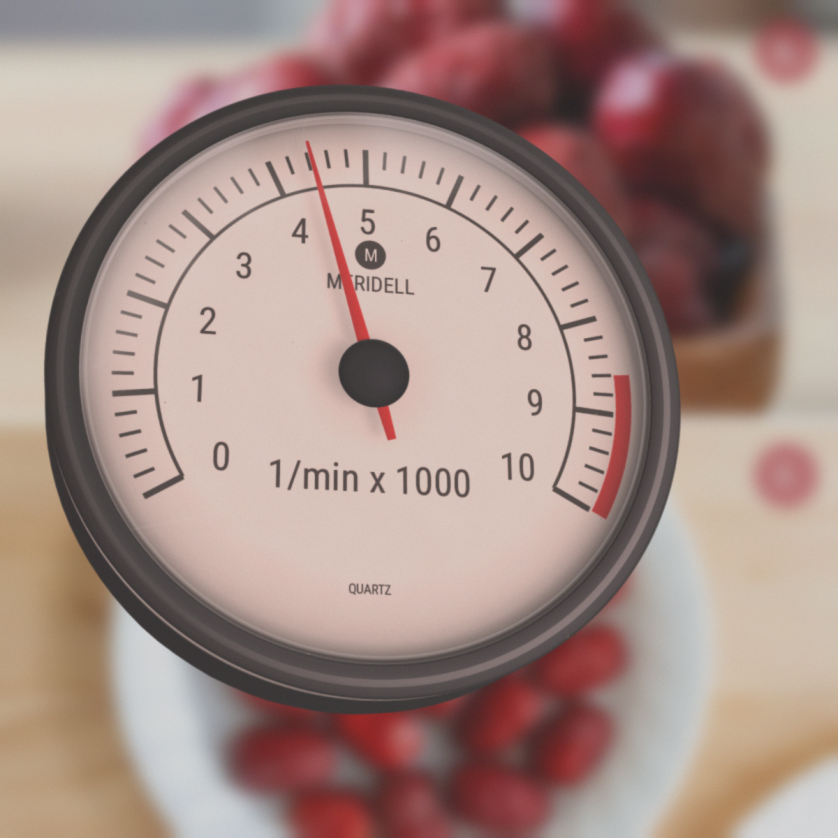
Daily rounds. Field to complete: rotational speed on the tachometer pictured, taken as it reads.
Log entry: 4400 rpm
